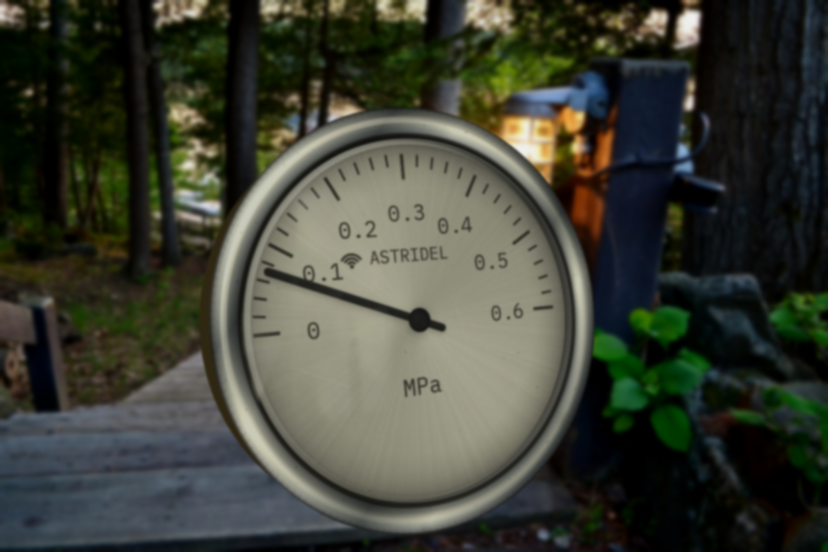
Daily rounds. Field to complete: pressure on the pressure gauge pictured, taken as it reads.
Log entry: 0.07 MPa
